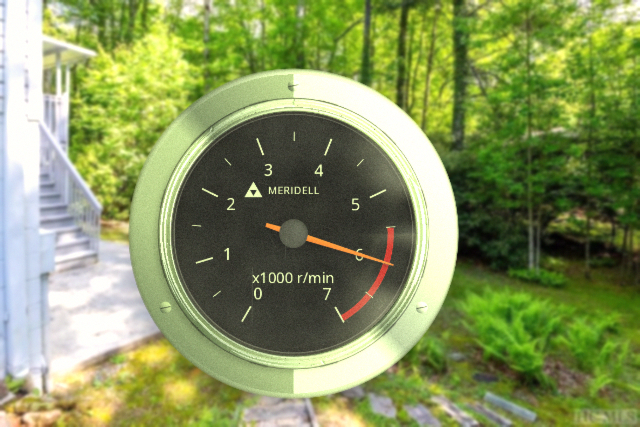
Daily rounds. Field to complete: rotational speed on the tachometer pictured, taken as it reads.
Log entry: 6000 rpm
